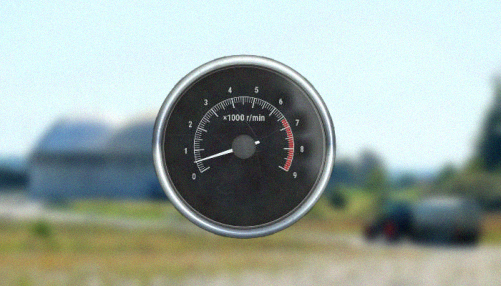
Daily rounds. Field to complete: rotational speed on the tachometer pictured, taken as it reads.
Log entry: 500 rpm
